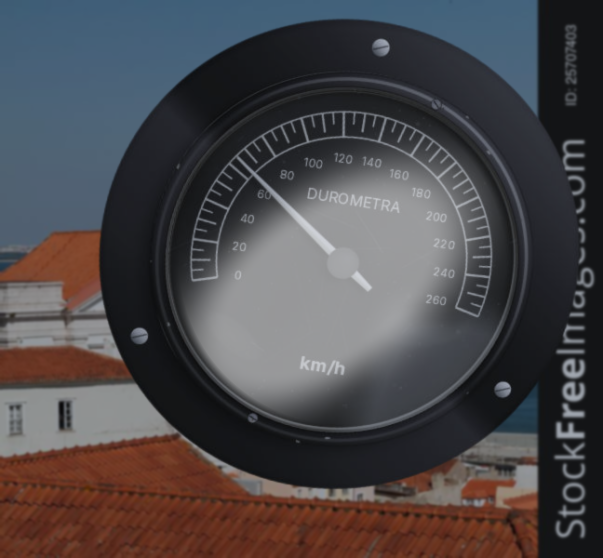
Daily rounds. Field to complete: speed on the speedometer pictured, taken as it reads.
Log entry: 65 km/h
